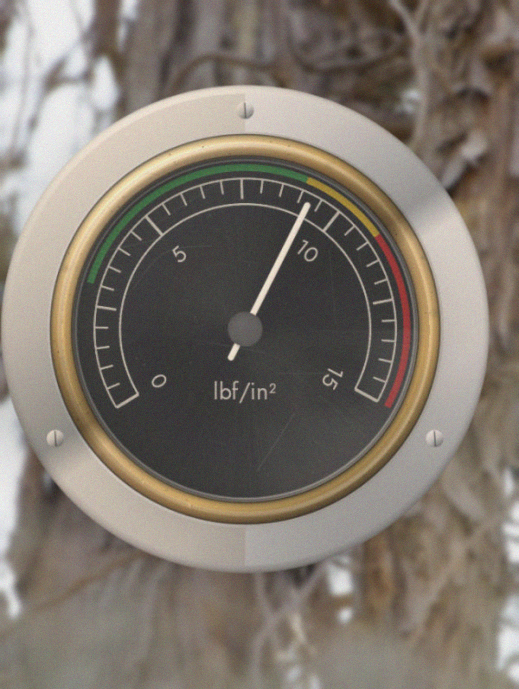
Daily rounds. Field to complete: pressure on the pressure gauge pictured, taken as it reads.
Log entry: 9.25 psi
